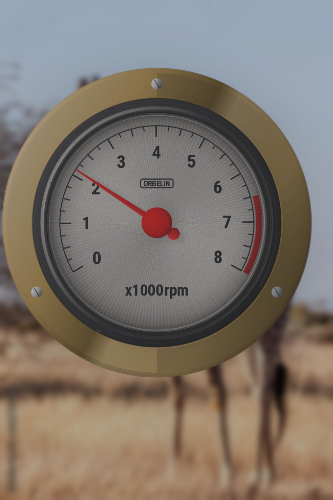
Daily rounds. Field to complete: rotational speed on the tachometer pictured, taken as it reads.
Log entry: 2125 rpm
